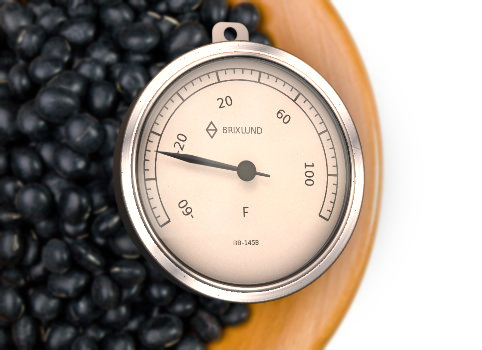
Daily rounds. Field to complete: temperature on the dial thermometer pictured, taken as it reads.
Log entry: -28 °F
